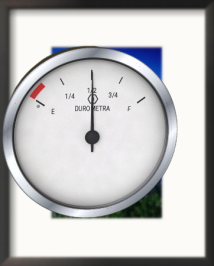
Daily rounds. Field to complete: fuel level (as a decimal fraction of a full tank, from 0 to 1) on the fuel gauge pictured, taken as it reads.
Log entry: 0.5
